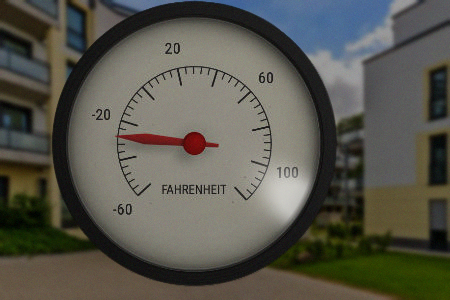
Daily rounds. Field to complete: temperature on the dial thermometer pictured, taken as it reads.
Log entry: -28 °F
